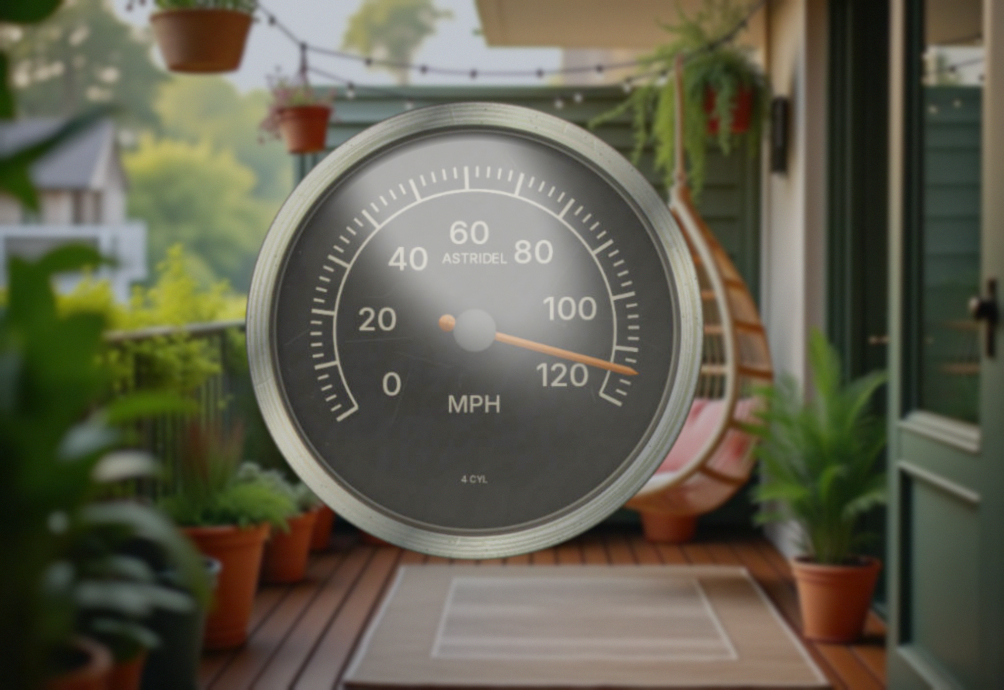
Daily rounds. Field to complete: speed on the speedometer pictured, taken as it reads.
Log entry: 114 mph
